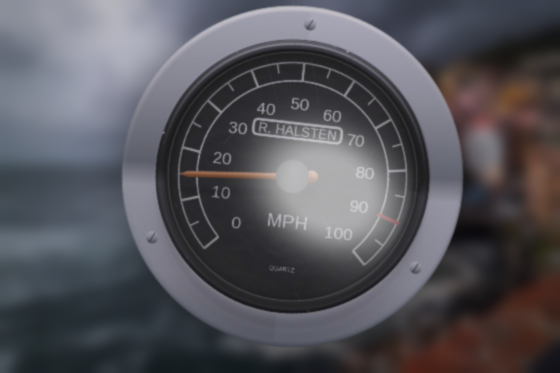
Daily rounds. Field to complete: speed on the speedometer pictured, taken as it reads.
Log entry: 15 mph
